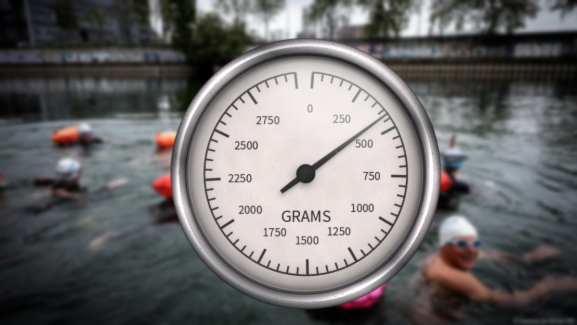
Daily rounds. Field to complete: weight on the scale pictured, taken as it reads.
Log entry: 425 g
